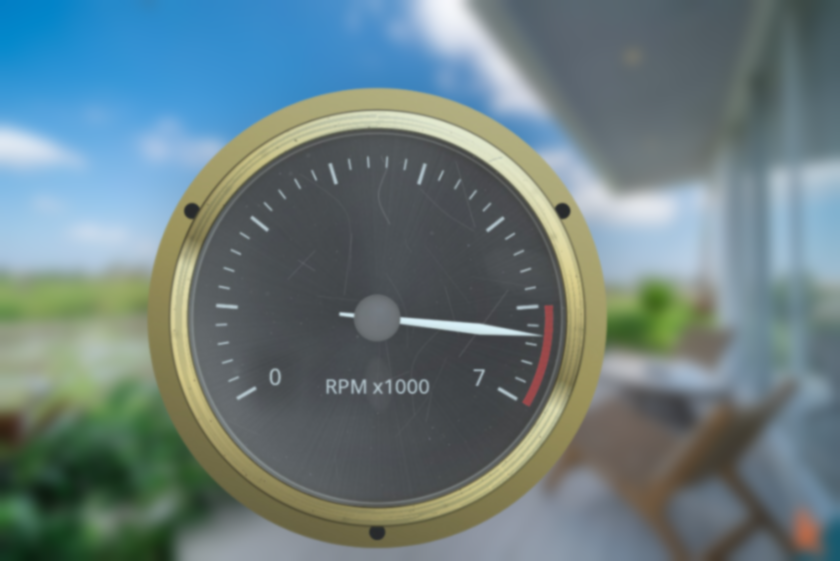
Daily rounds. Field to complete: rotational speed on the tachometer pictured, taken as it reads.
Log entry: 6300 rpm
